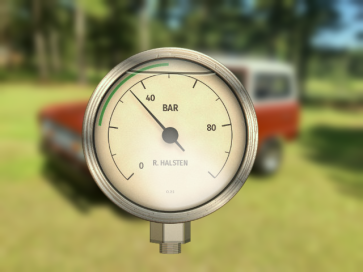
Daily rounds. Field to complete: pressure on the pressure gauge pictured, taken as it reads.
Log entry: 35 bar
